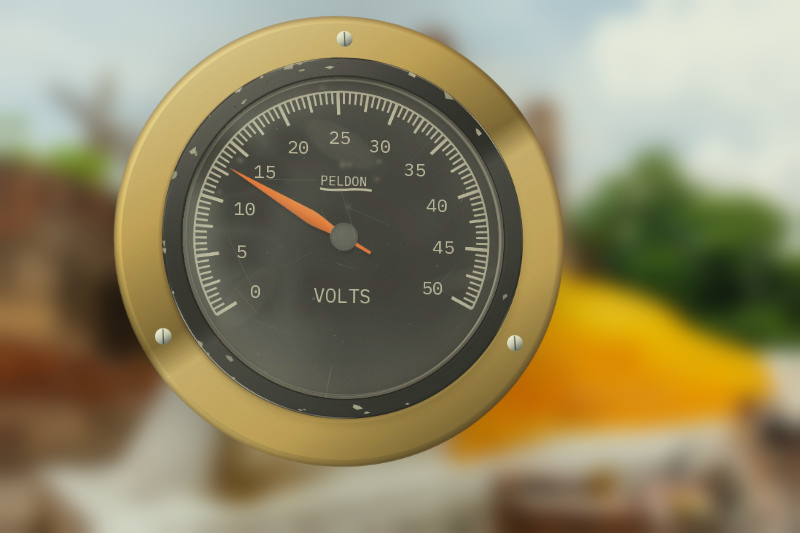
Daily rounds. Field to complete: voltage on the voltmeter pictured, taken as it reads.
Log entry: 13 V
